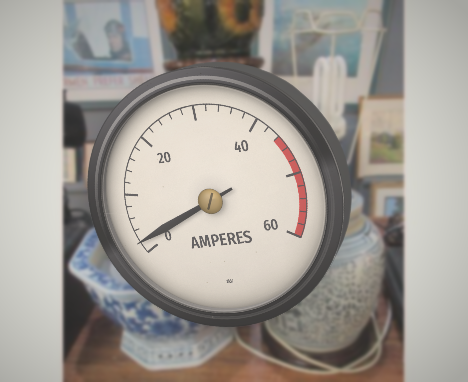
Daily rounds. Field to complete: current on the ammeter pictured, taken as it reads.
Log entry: 2 A
